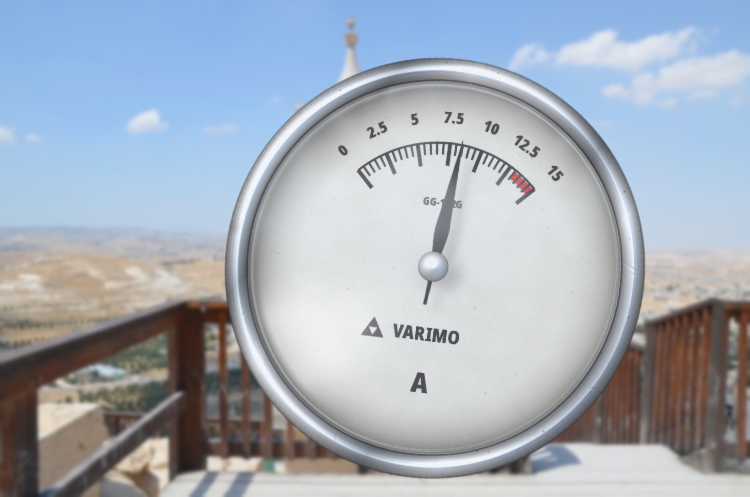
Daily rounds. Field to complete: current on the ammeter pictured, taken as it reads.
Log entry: 8.5 A
